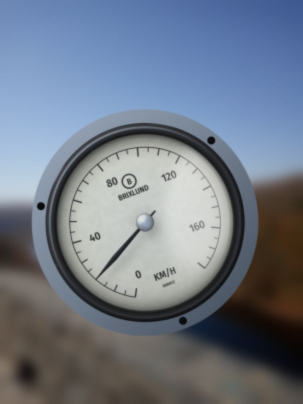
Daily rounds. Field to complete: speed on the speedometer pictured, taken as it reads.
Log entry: 20 km/h
